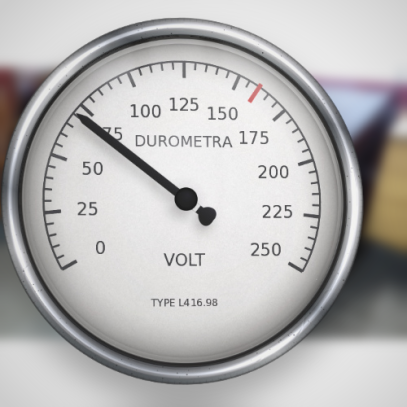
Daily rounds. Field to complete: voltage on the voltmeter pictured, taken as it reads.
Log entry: 70 V
